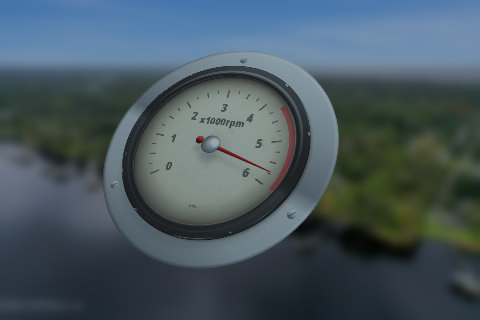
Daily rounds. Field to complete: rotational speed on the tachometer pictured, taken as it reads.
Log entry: 5750 rpm
